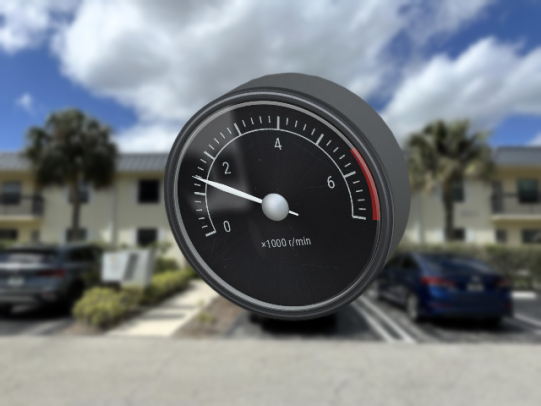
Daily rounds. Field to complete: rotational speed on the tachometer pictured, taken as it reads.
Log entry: 1400 rpm
